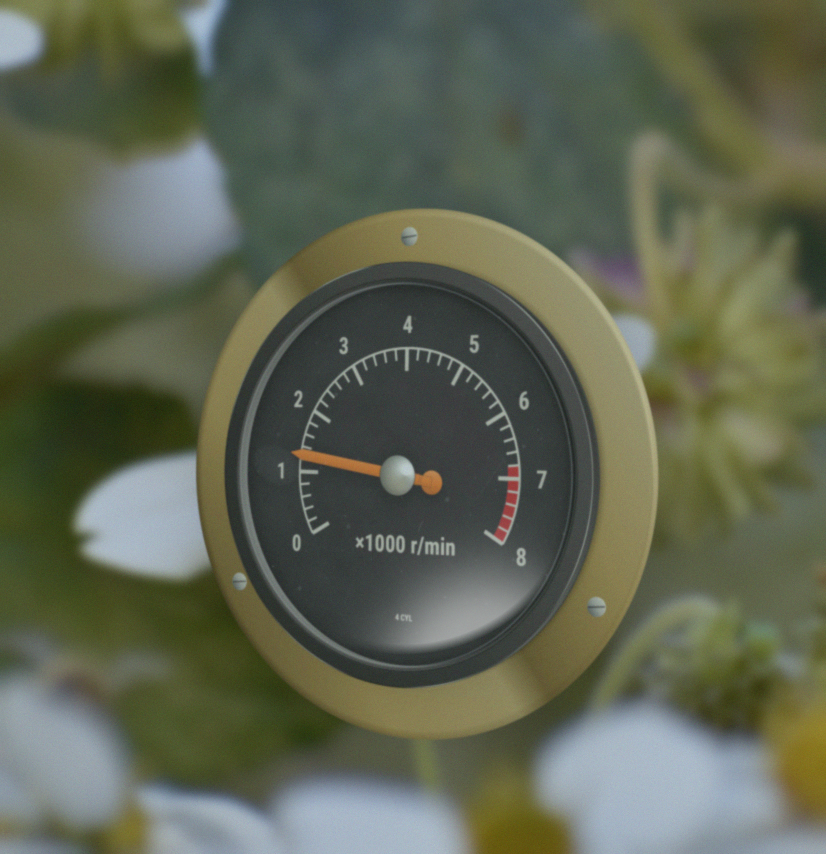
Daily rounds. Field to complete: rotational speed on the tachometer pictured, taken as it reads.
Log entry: 1300 rpm
